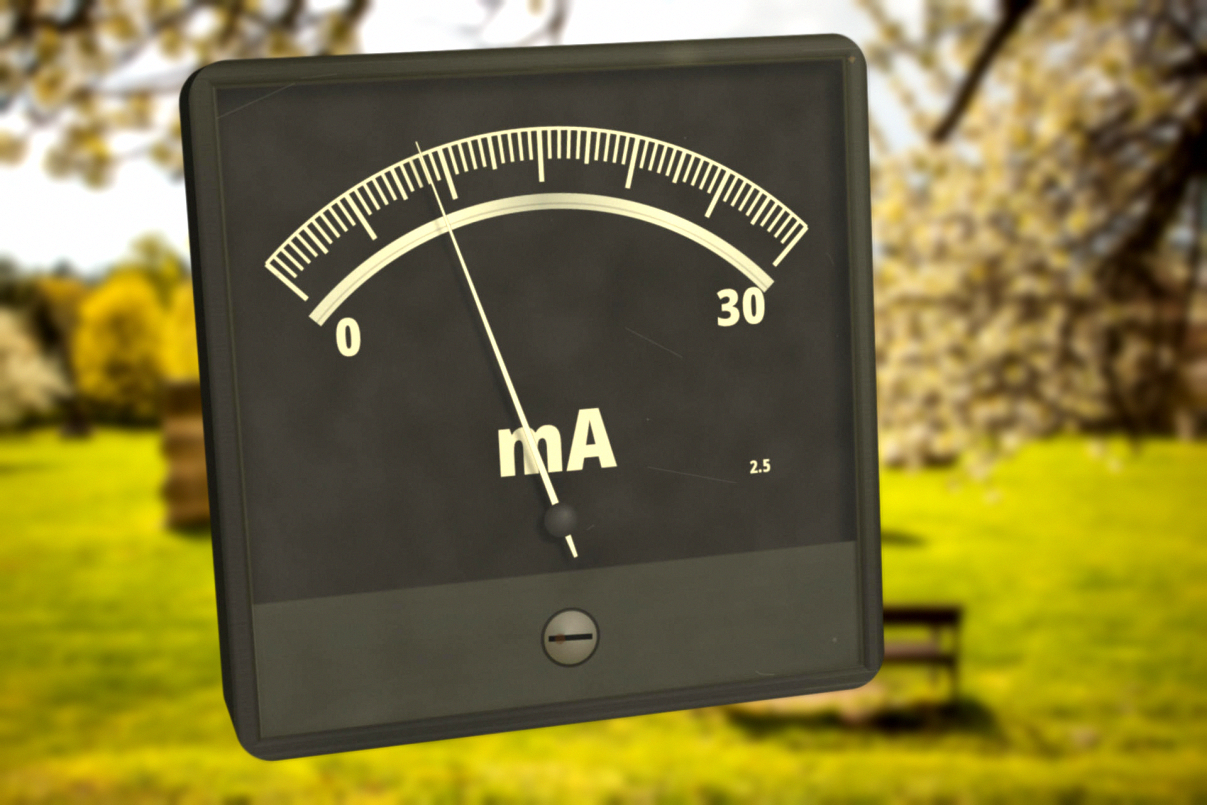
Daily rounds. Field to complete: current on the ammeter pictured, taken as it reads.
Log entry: 9 mA
